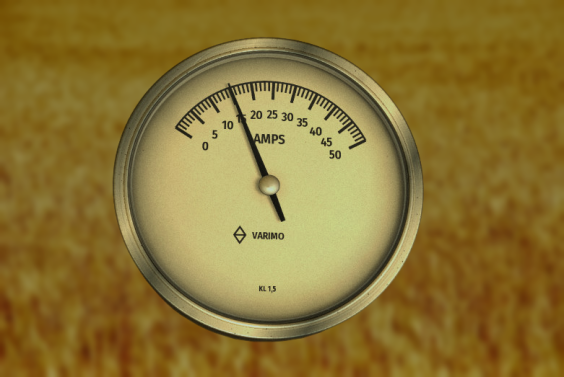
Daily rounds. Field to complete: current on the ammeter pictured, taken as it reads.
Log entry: 15 A
